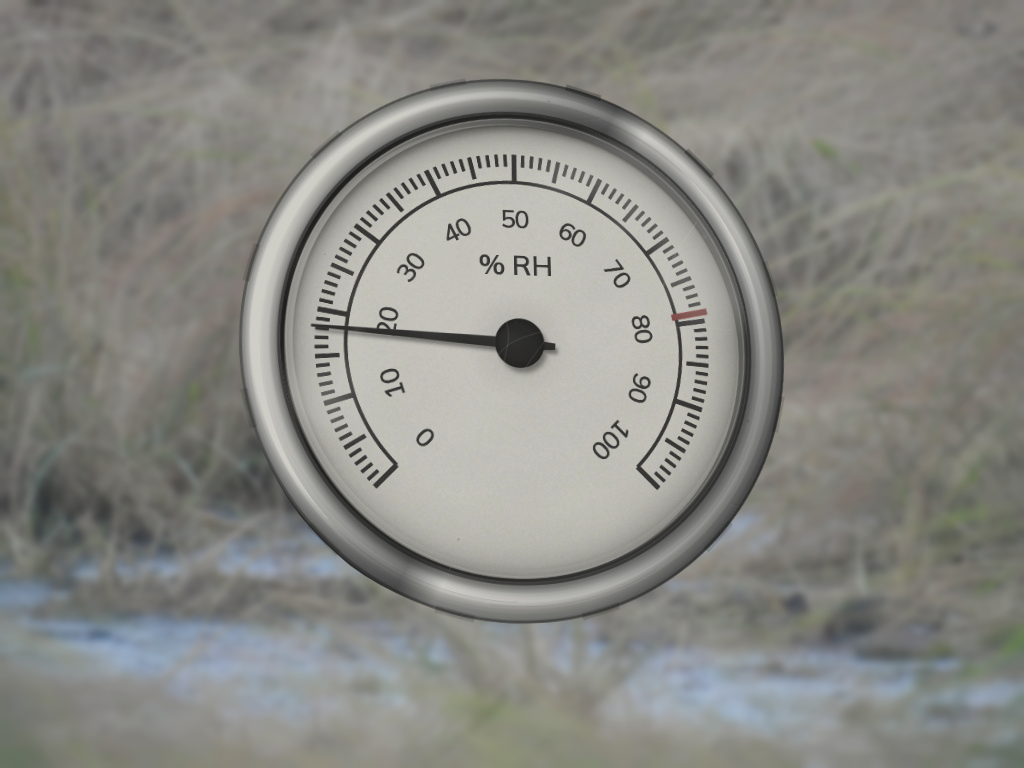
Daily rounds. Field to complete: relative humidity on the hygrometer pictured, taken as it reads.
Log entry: 18 %
